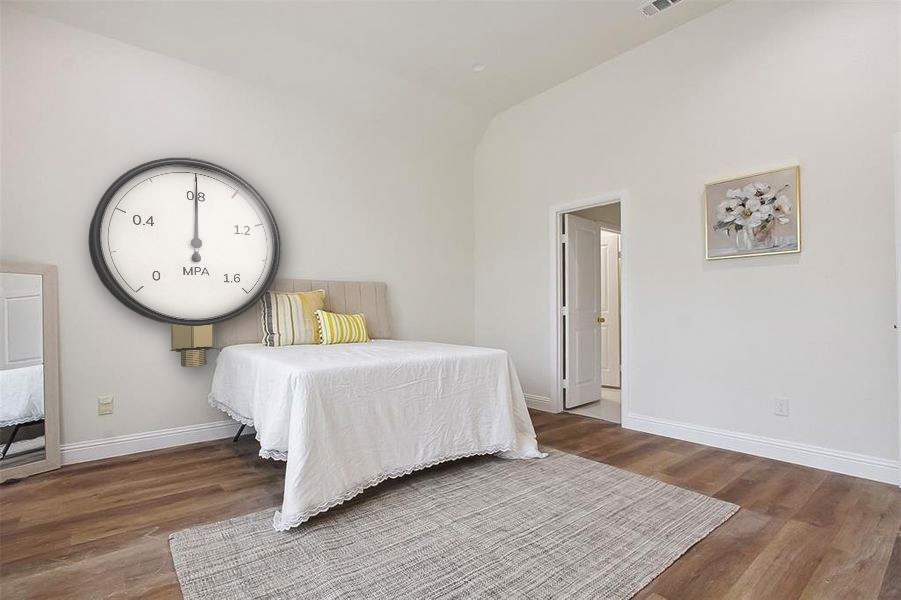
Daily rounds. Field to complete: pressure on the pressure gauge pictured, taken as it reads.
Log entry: 0.8 MPa
